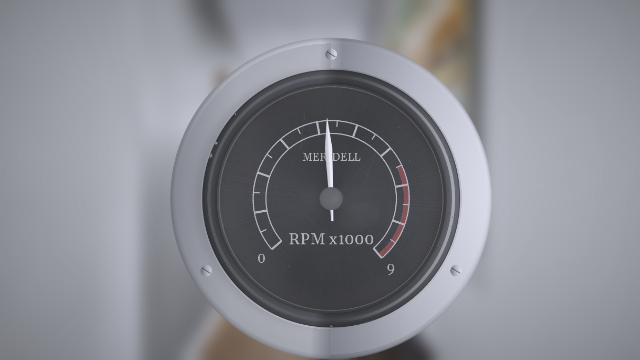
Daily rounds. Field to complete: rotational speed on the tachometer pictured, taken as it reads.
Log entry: 4250 rpm
